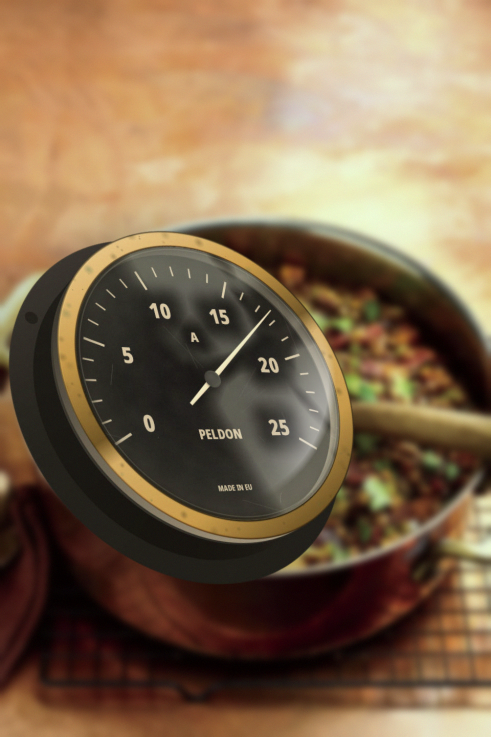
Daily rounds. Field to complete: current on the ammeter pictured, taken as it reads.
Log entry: 17.5 A
